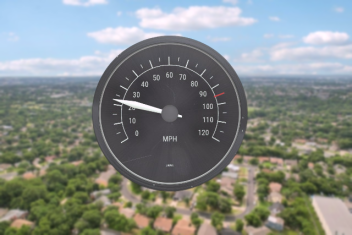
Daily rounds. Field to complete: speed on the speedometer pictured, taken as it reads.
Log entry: 22.5 mph
